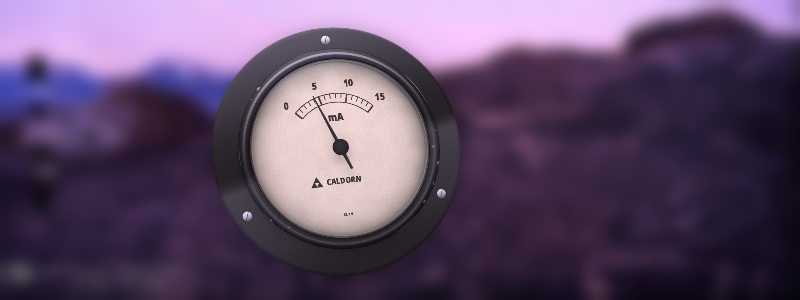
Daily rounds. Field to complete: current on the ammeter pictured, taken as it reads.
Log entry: 4 mA
